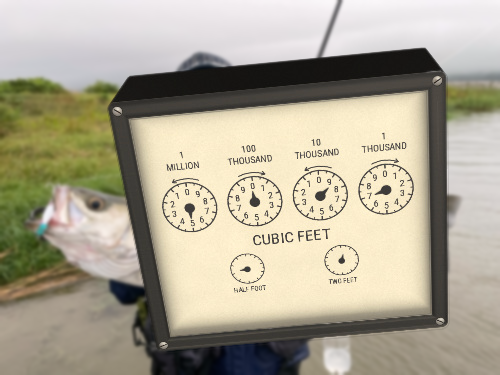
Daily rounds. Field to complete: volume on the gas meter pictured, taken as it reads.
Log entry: 498700 ft³
